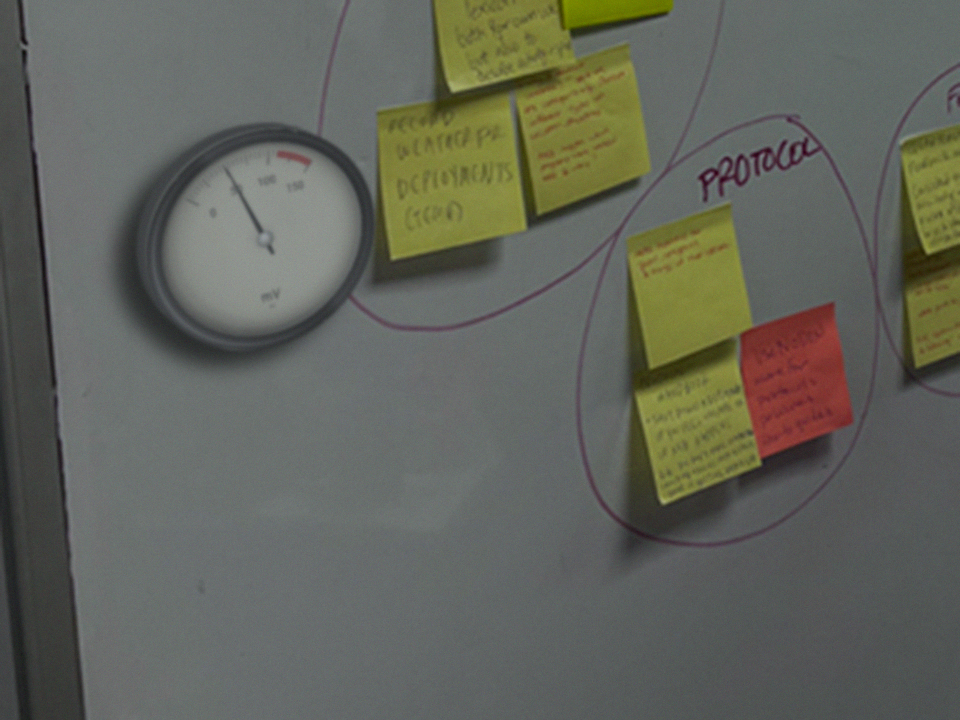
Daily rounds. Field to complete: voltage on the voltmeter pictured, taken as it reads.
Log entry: 50 mV
